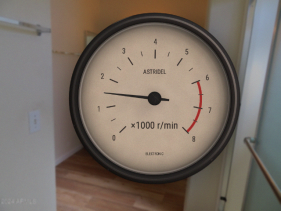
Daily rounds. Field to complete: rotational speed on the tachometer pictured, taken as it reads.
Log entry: 1500 rpm
